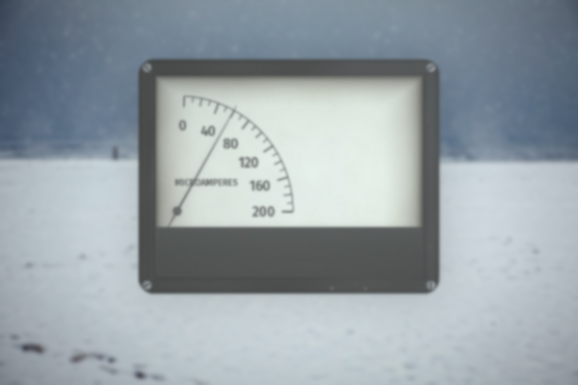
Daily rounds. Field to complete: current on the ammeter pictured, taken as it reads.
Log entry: 60 µA
